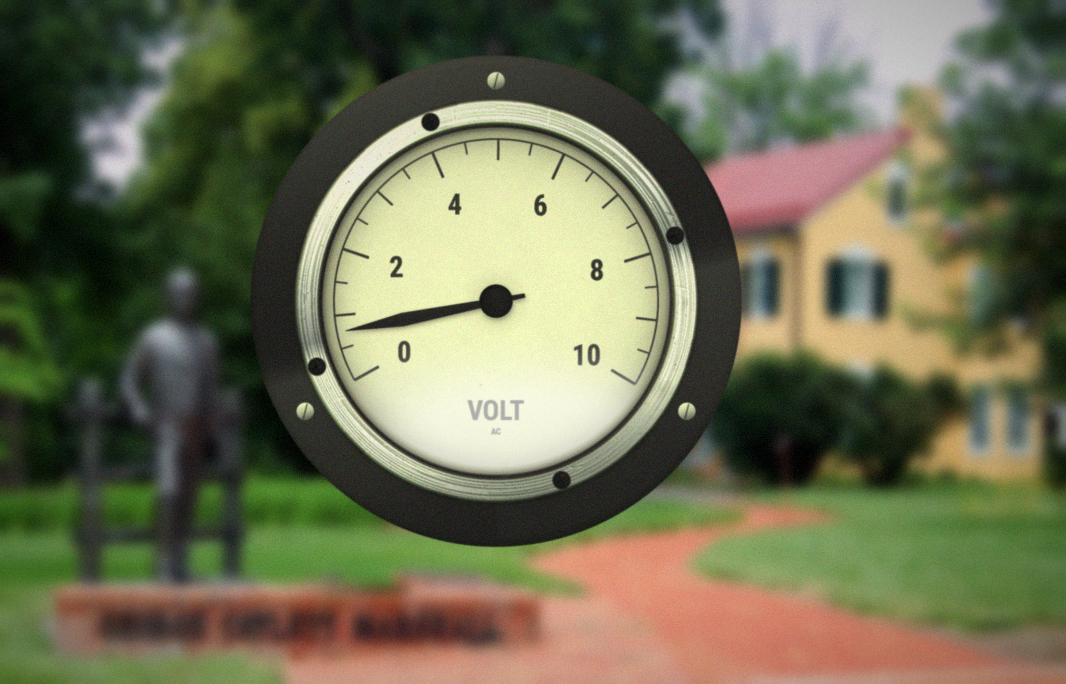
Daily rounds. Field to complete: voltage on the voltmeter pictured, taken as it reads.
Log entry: 0.75 V
